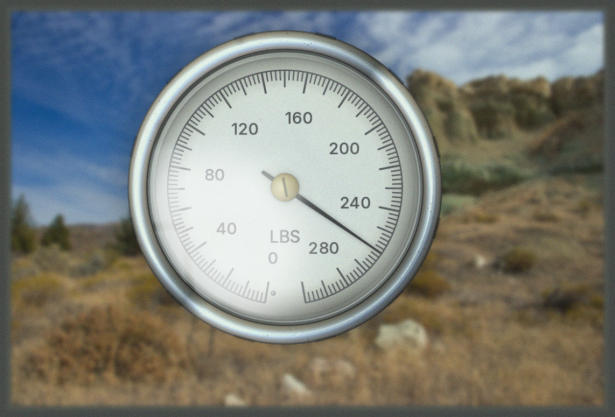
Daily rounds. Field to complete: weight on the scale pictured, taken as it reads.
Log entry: 260 lb
